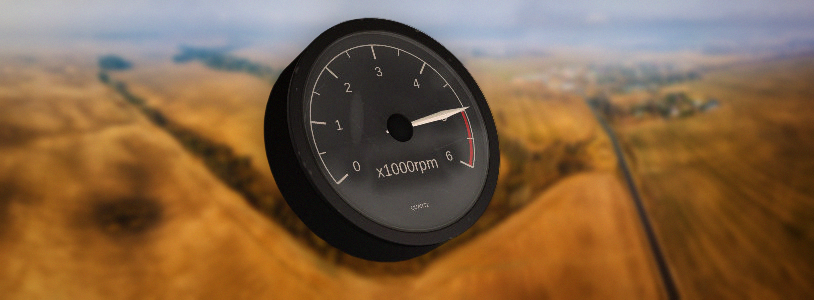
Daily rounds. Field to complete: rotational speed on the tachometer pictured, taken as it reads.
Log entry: 5000 rpm
